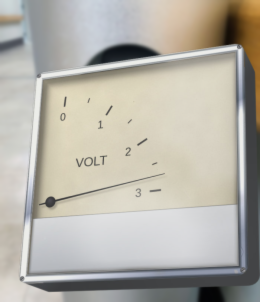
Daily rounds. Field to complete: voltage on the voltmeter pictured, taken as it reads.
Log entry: 2.75 V
